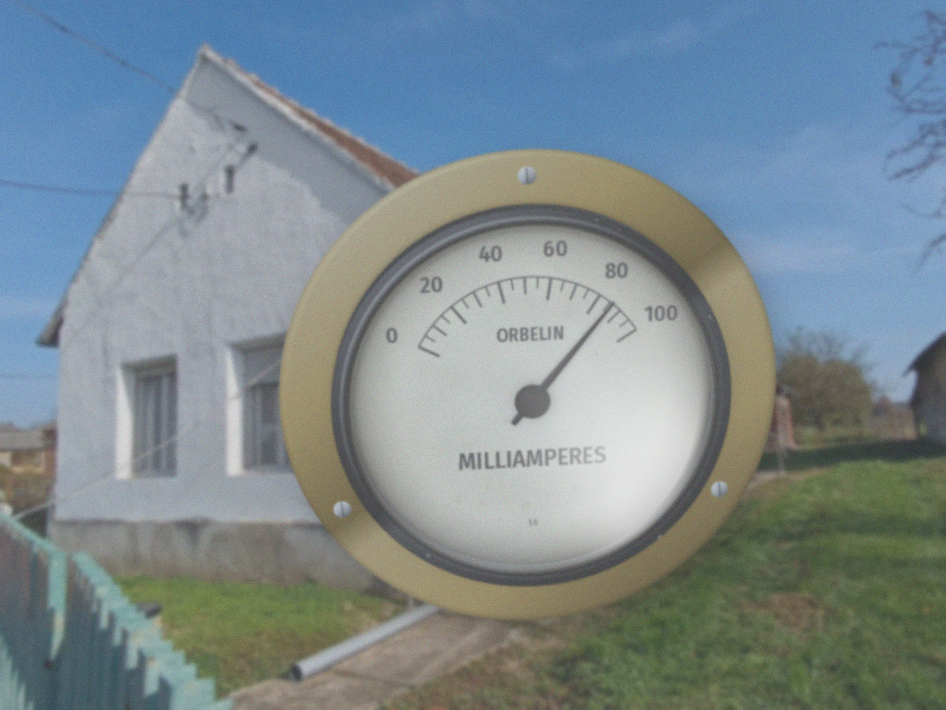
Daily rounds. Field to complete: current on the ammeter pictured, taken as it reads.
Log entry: 85 mA
